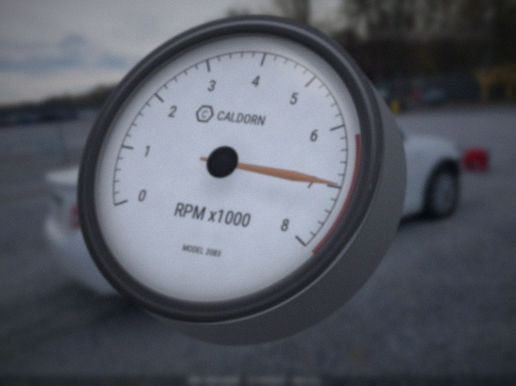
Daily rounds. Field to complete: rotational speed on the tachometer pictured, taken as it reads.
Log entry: 7000 rpm
